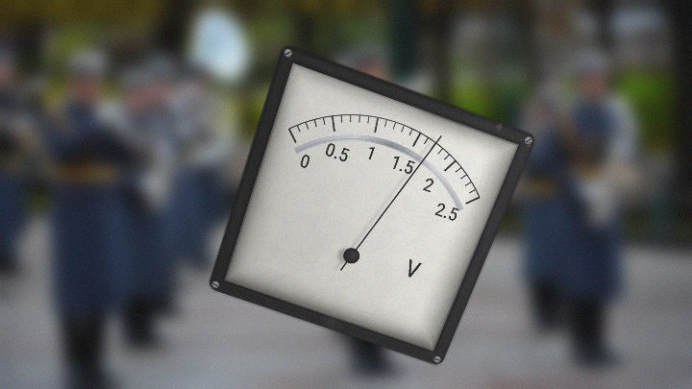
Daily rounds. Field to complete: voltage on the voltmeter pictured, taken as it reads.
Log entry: 1.7 V
